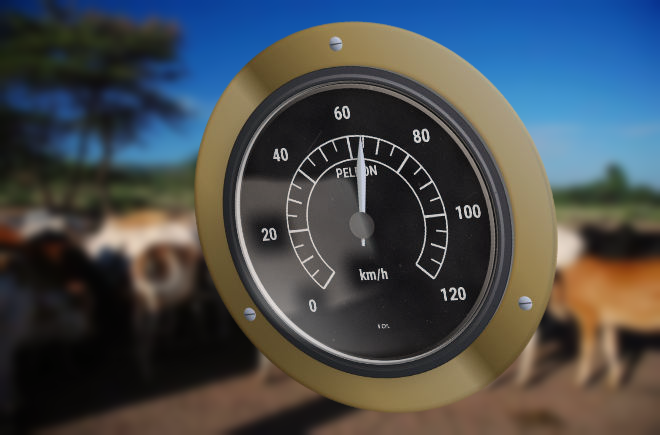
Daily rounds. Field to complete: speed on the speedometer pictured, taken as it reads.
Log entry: 65 km/h
